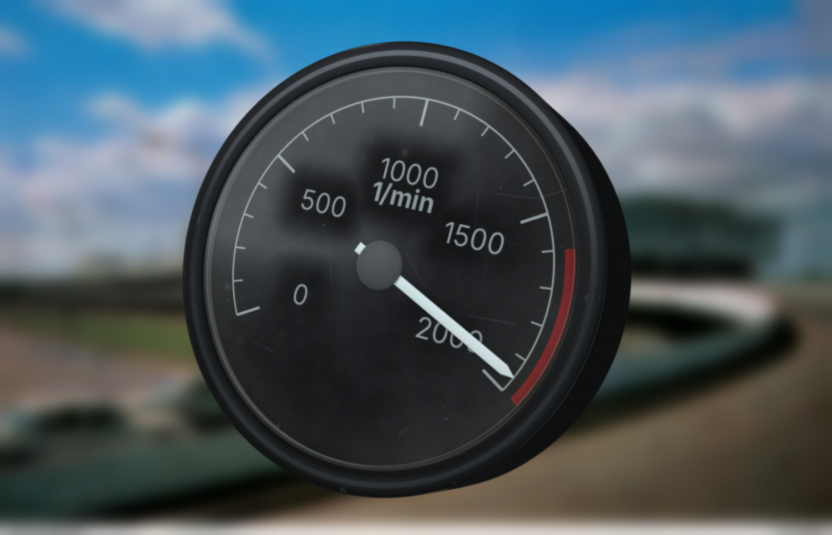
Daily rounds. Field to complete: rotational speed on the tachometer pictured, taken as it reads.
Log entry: 1950 rpm
